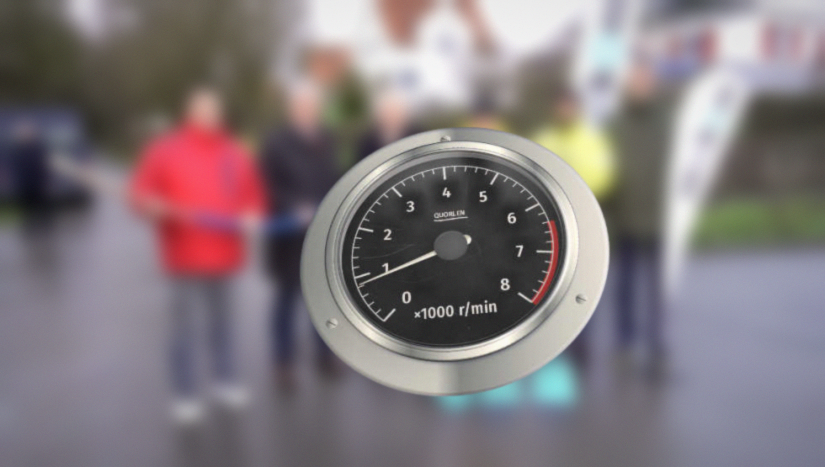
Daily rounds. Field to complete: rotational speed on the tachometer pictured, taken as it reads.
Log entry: 800 rpm
